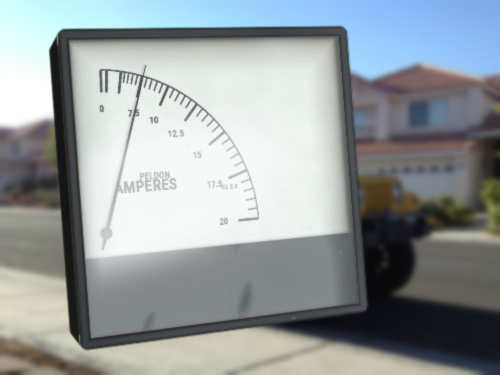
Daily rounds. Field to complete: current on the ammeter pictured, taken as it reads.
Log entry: 7.5 A
